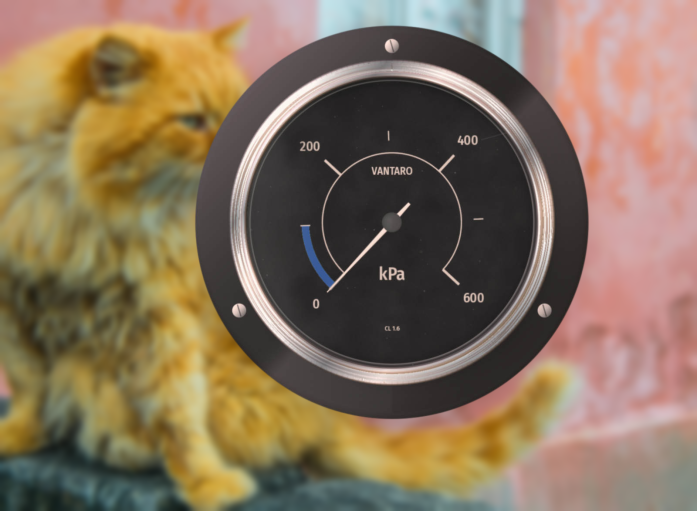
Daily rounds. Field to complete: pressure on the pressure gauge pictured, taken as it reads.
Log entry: 0 kPa
